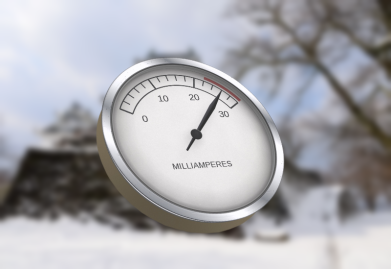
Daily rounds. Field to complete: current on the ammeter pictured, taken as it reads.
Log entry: 26 mA
